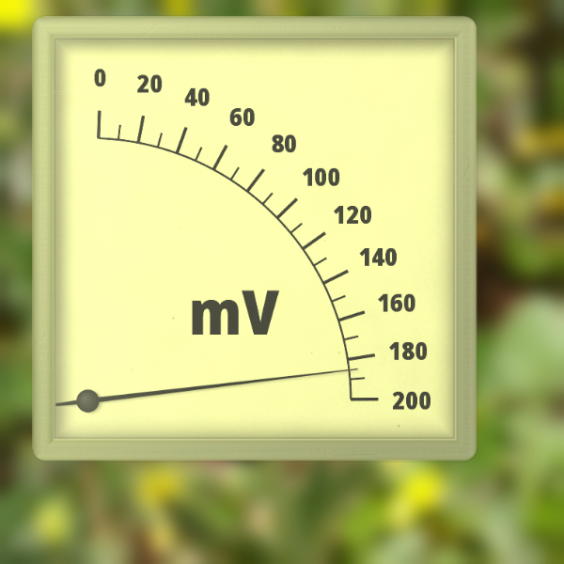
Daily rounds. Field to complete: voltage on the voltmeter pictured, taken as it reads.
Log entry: 185 mV
